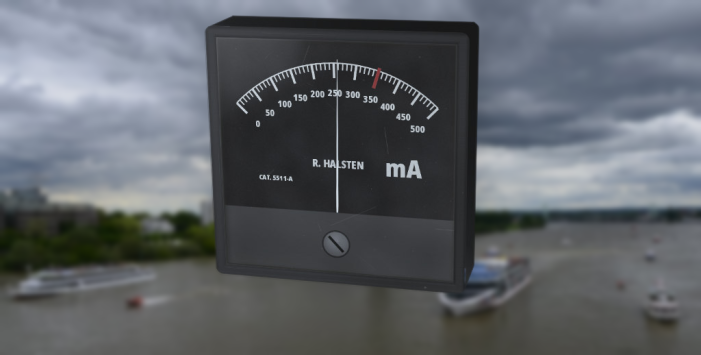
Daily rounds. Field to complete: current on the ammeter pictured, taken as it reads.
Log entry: 260 mA
